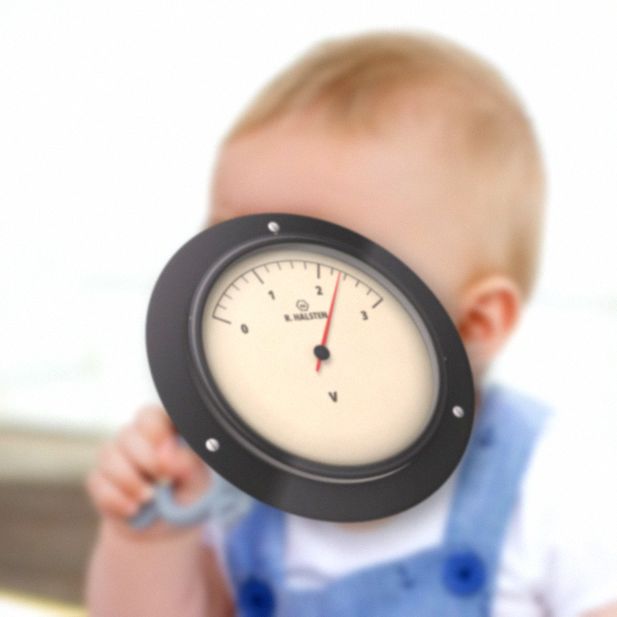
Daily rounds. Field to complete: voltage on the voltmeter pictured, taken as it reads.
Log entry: 2.3 V
